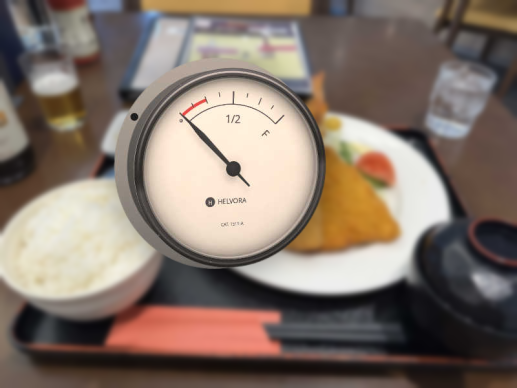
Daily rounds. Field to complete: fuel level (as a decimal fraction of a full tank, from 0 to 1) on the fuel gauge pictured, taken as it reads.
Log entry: 0
